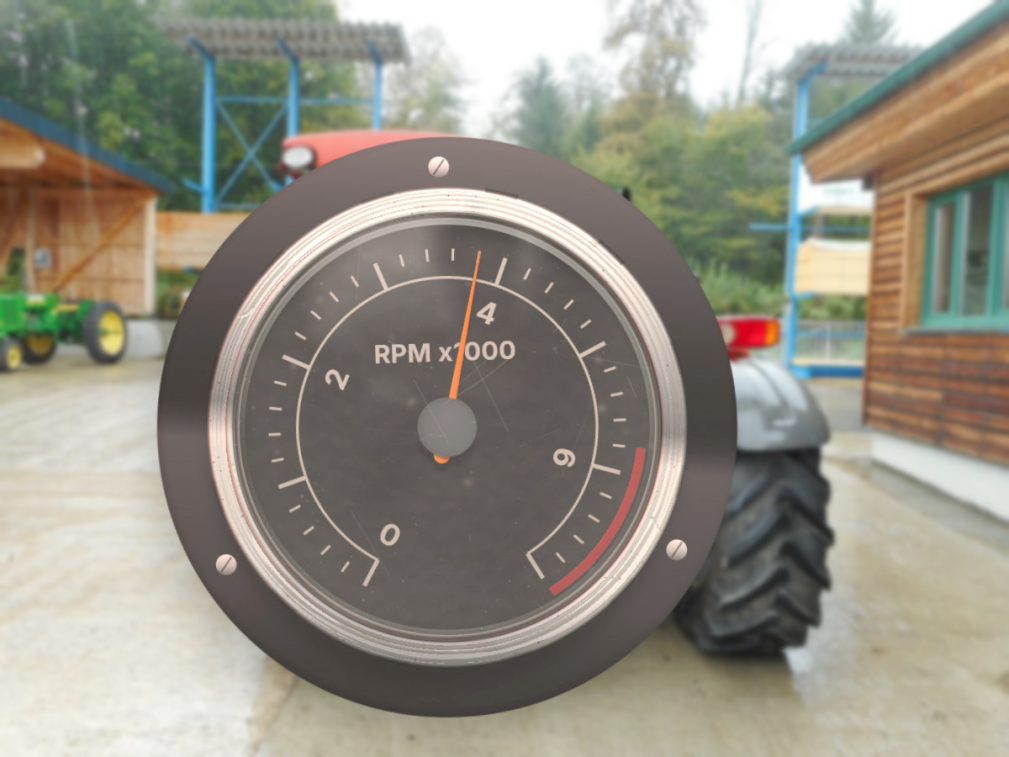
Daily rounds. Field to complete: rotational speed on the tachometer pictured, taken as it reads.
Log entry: 3800 rpm
